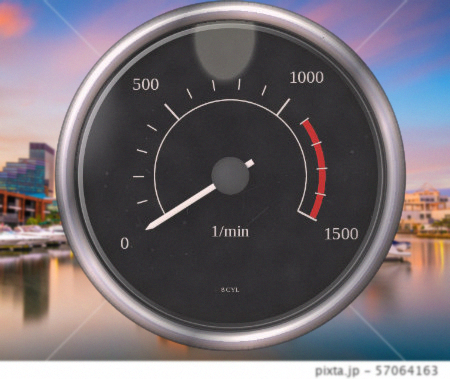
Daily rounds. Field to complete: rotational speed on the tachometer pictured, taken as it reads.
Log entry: 0 rpm
